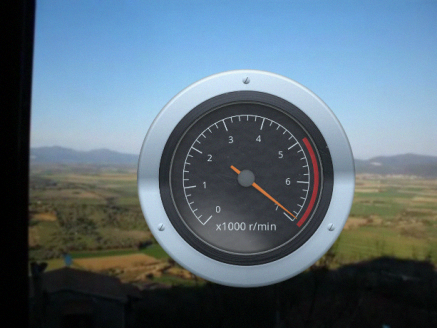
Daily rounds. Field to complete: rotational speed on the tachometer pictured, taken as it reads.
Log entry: 6900 rpm
